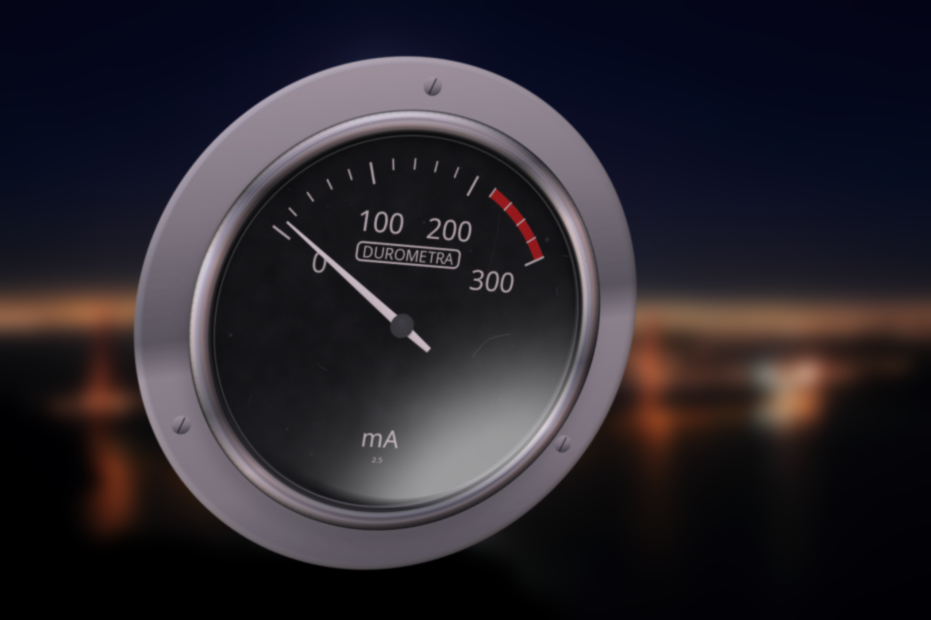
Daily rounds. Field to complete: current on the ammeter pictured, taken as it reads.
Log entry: 10 mA
